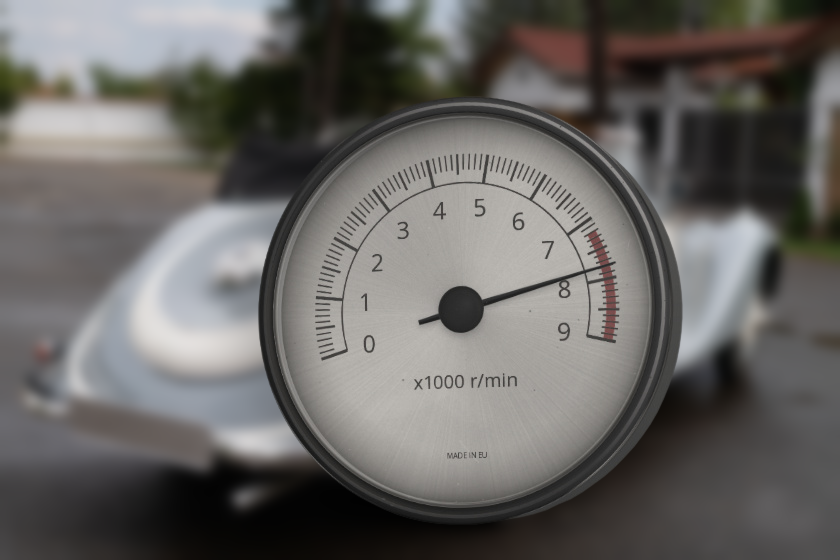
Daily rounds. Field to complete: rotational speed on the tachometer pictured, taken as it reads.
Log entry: 7800 rpm
